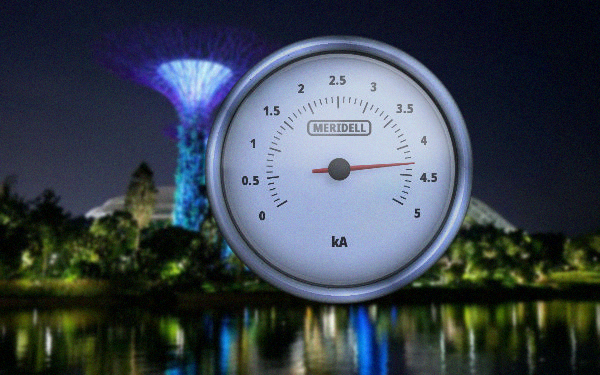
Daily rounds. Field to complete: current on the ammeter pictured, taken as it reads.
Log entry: 4.3 kA
